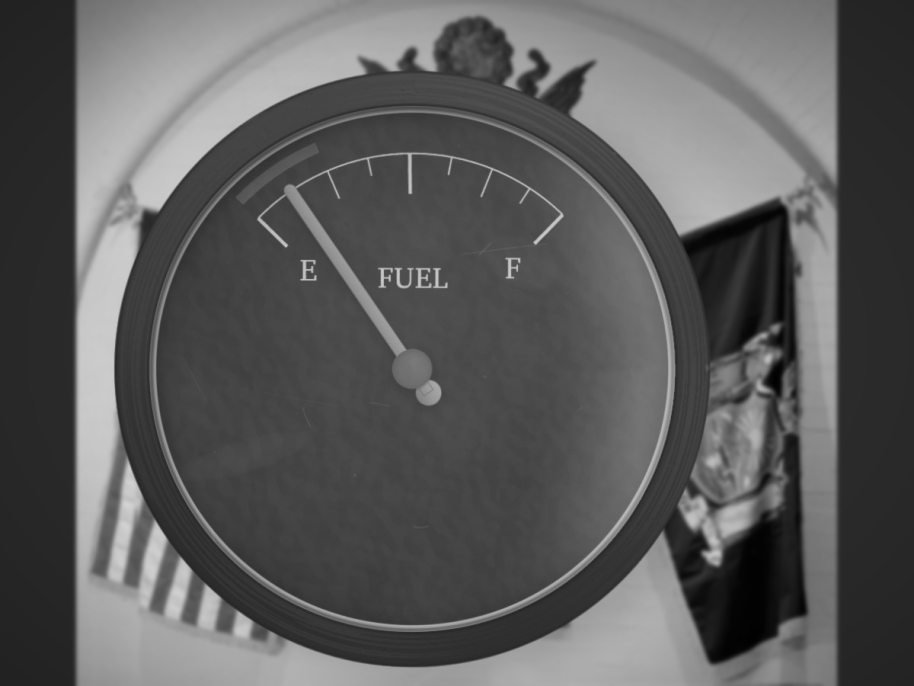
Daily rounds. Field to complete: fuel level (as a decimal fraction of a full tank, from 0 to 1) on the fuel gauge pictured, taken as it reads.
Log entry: 0.125
